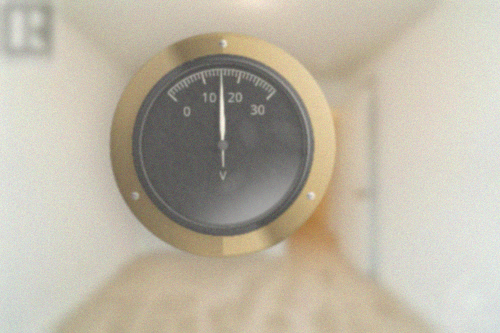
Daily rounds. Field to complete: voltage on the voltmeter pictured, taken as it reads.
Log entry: 15 V
